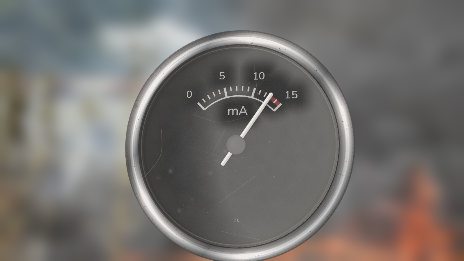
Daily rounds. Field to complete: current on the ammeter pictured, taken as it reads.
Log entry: 13 mA
